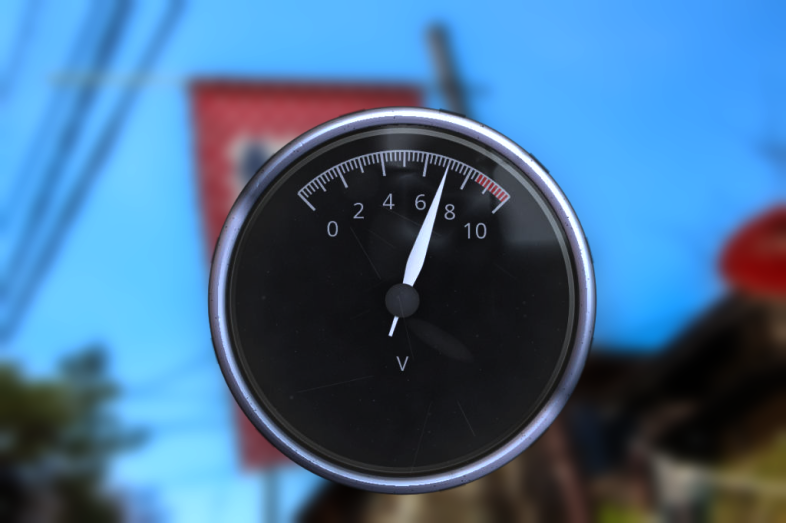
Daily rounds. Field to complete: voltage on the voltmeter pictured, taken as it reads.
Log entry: 7 V
